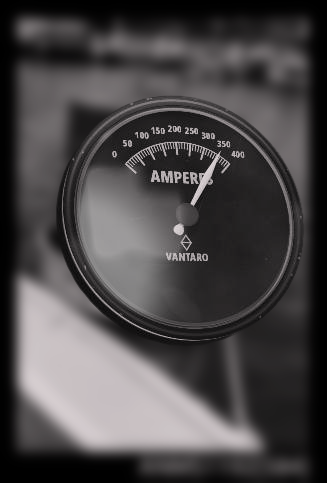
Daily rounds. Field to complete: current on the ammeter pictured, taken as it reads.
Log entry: 350 A
